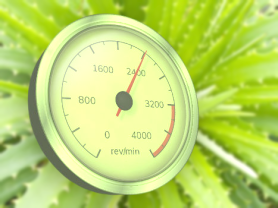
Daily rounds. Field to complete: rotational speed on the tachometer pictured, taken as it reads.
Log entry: 2400 rpm
